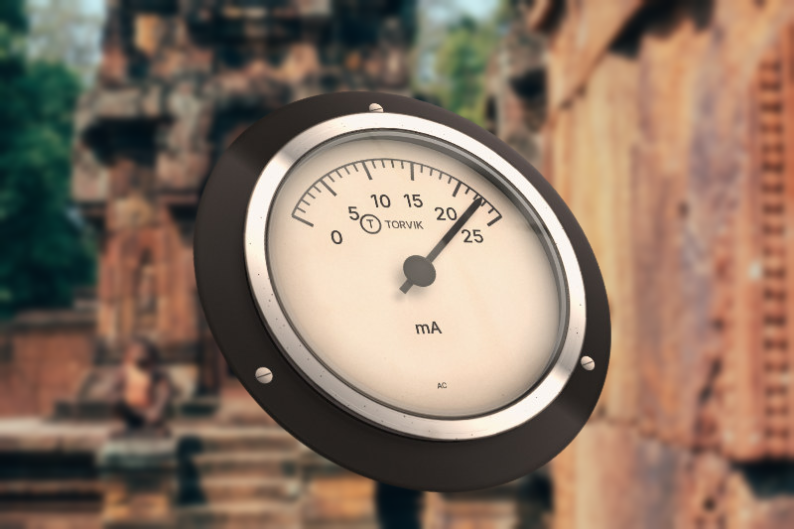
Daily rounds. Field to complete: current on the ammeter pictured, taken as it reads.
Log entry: 22.5 mA
